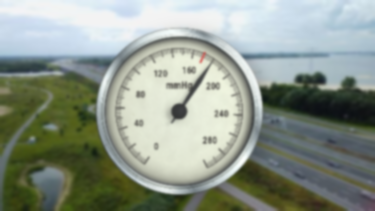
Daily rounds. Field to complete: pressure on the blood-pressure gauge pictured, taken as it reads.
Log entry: 180 mmHg
